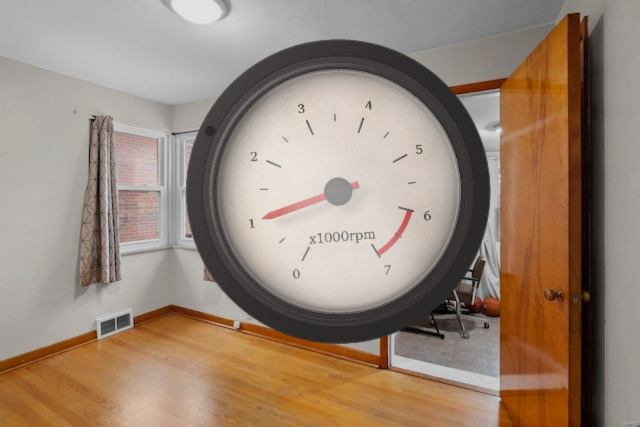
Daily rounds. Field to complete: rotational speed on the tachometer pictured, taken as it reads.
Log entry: 1000 rpm
